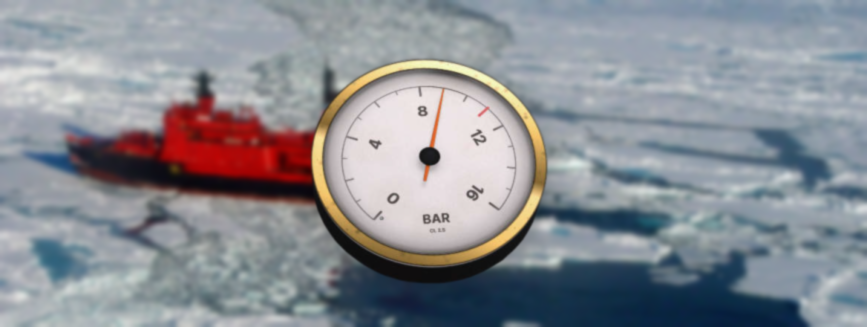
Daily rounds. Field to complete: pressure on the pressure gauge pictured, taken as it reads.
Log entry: 9 bar
